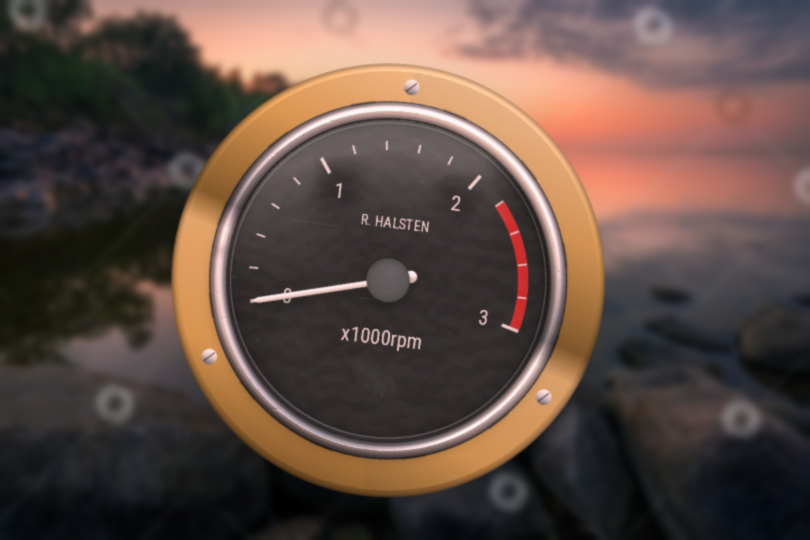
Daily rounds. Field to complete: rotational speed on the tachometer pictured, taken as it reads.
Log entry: 0 rpm
